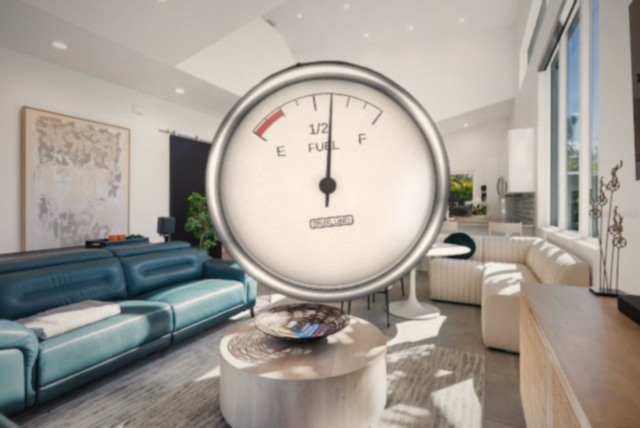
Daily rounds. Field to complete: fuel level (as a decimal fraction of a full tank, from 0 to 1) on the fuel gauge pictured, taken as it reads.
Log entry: 0.625
